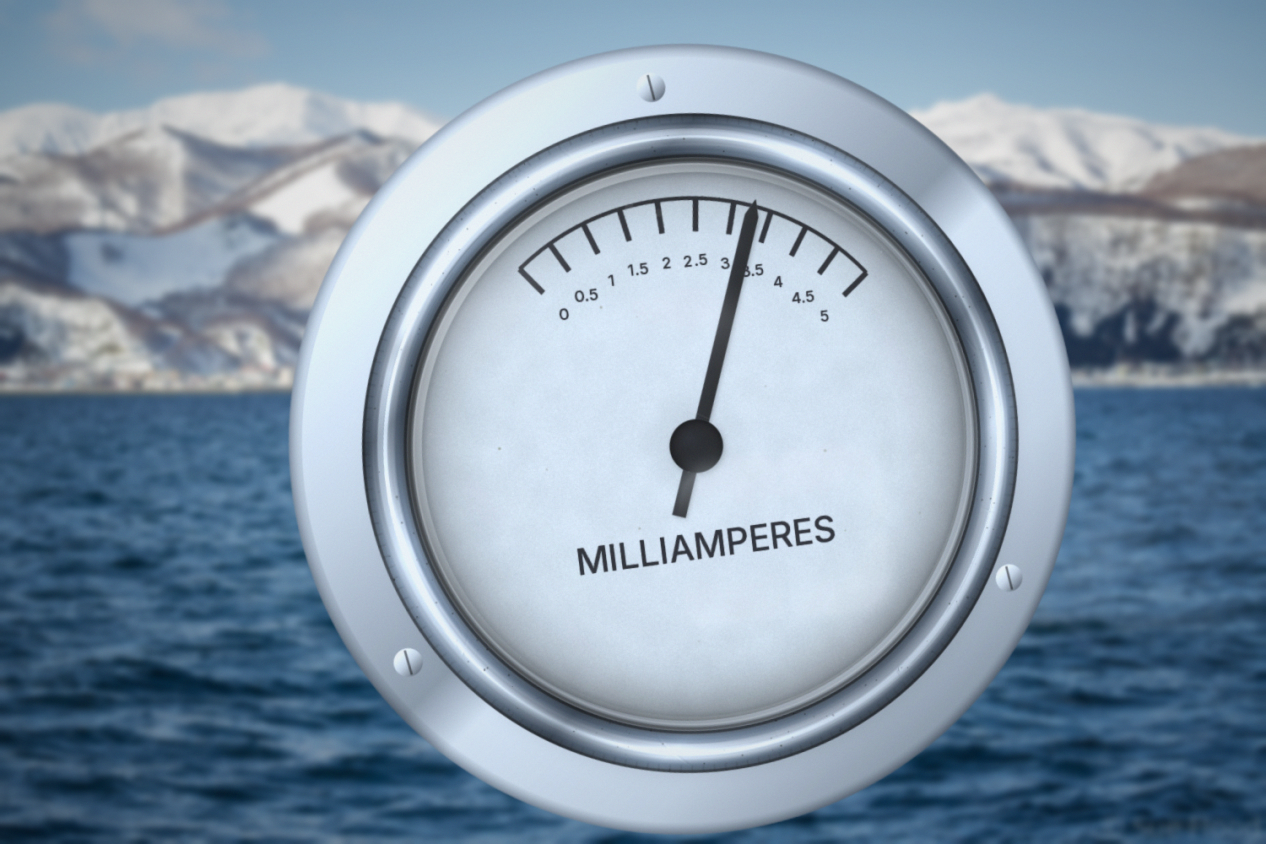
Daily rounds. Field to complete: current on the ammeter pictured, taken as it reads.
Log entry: 3.25 mA
